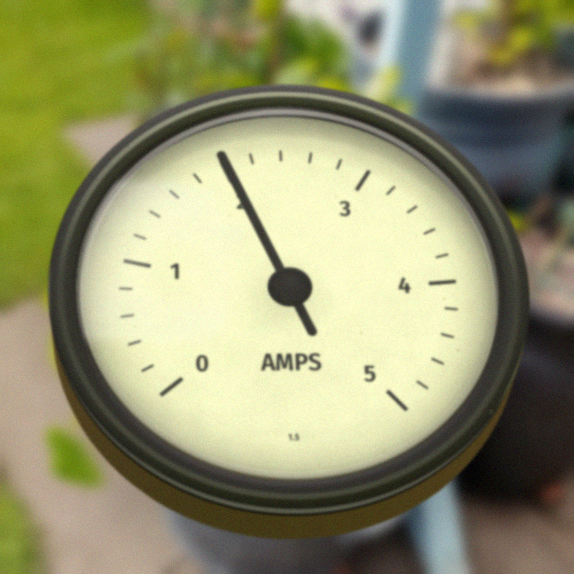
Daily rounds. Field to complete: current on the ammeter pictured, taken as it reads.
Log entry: 2 A
